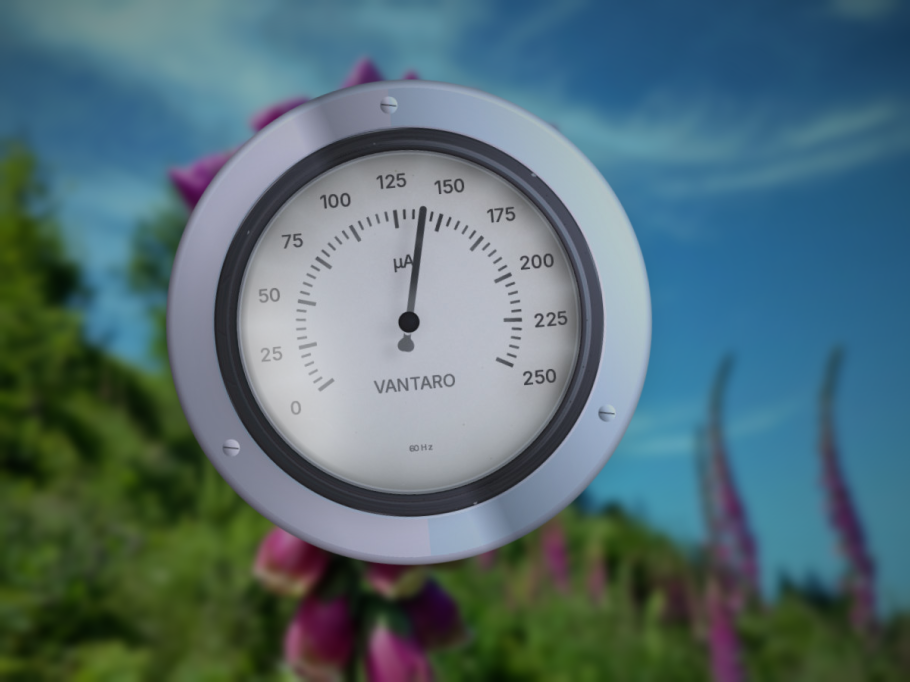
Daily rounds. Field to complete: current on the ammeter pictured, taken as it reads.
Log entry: 140 µA
